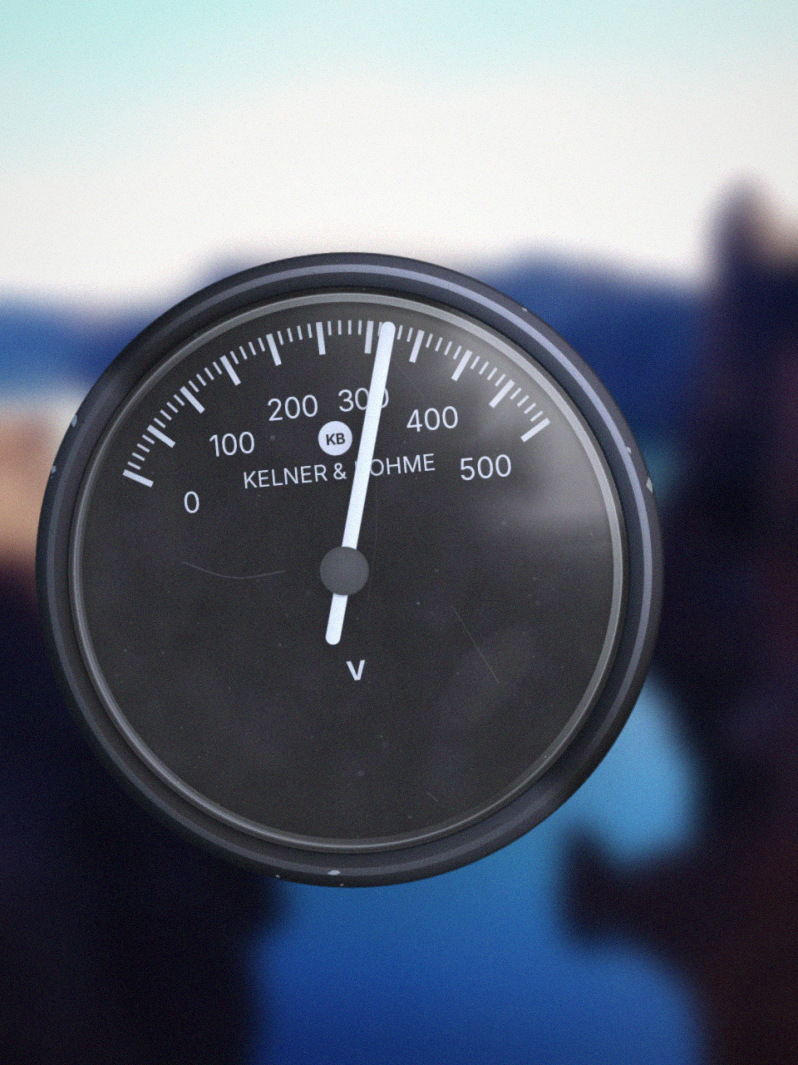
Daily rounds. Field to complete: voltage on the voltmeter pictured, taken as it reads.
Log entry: 320 V
